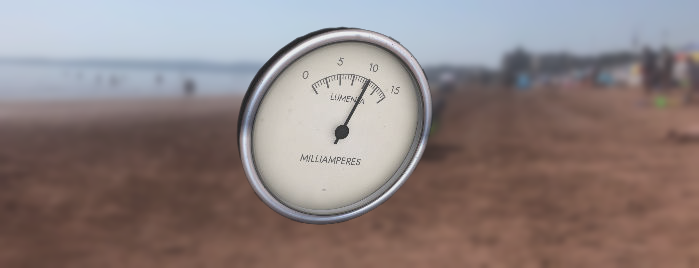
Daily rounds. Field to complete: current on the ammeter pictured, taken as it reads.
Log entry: 10 mA
